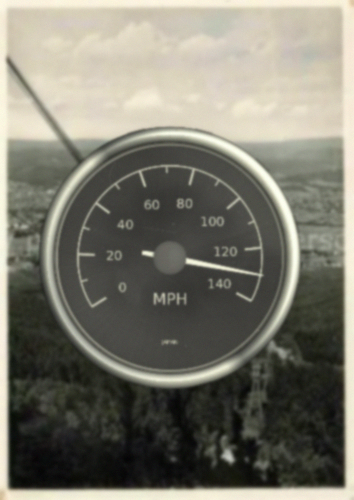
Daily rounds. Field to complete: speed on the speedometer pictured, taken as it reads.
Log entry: 130 mph
